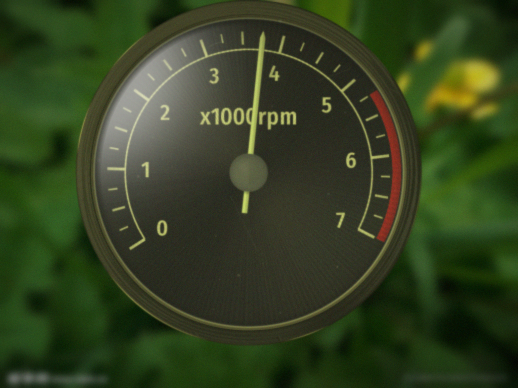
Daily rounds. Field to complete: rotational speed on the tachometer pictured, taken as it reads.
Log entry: 3750 rpm
